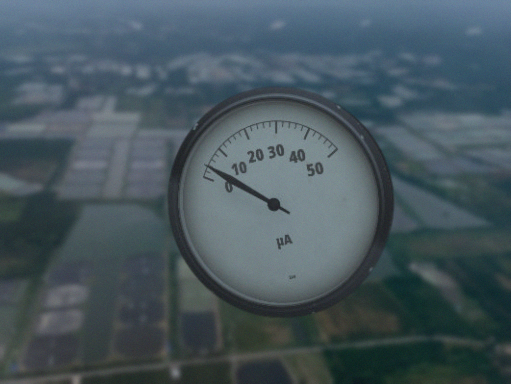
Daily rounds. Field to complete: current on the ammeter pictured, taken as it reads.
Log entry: 4 µA
